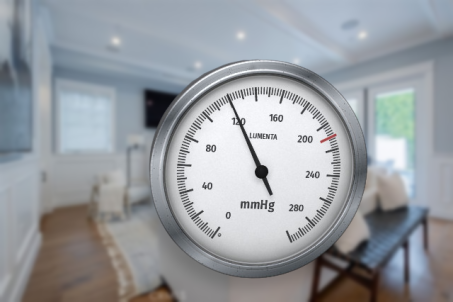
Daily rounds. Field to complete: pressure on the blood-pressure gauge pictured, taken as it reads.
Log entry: 120 mmHg
